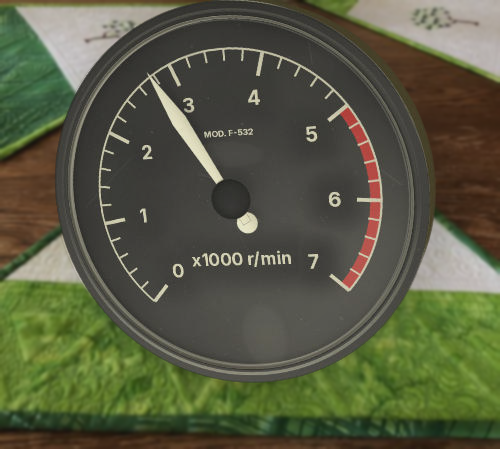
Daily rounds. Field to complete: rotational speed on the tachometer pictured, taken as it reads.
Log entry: 2800 rpm
